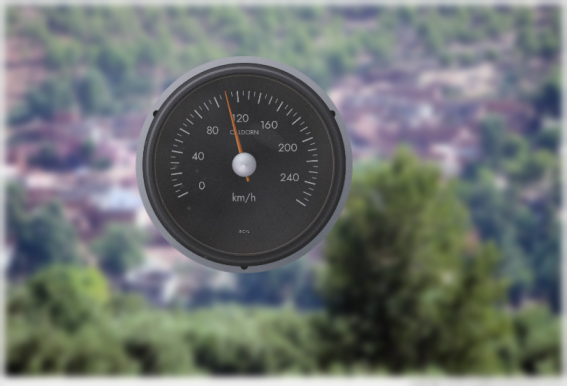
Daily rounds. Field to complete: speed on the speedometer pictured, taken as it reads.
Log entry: 110 km/h
